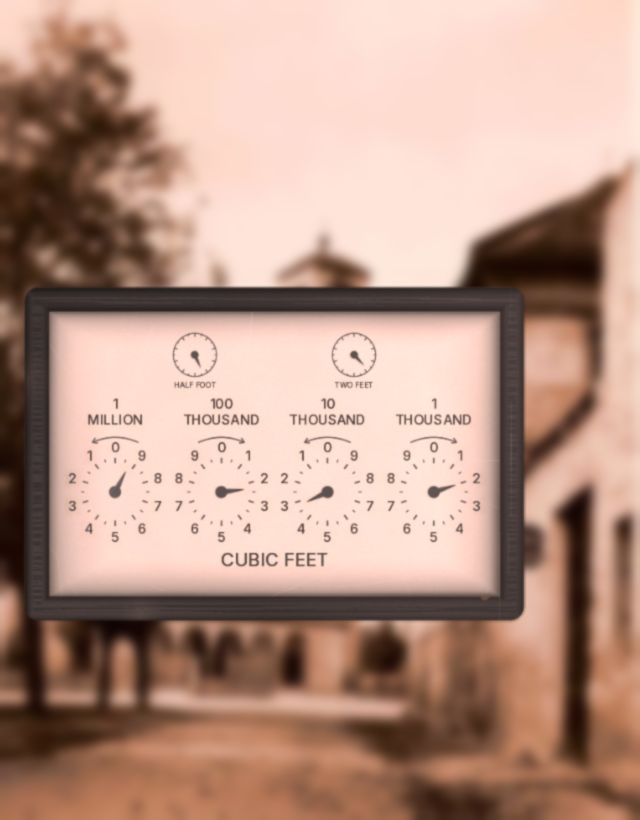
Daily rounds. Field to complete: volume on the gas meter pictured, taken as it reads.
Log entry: 923200 ft³
